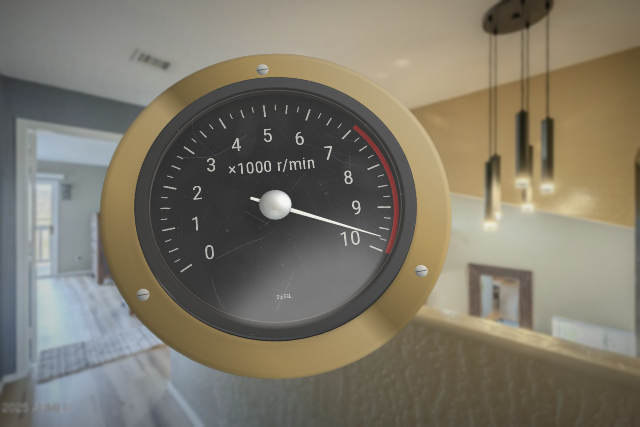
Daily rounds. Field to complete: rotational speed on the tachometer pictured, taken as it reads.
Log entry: 9750 rpm
